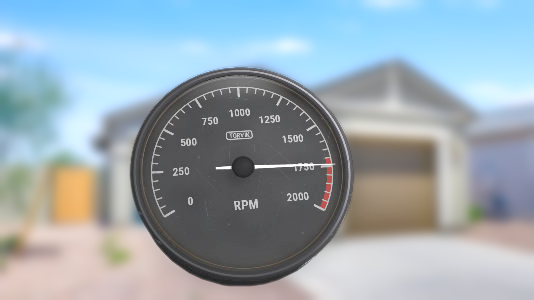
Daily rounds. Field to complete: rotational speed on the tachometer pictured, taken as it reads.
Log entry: 1750 rpm
